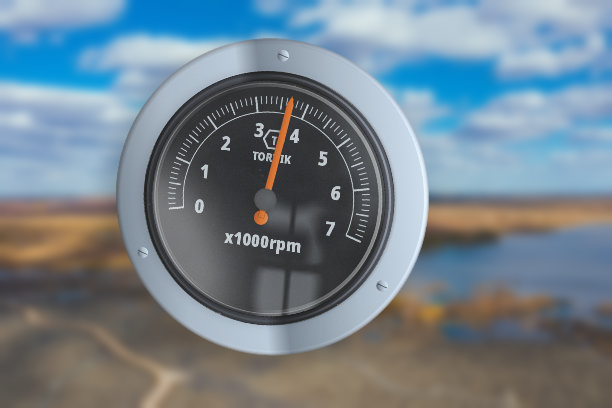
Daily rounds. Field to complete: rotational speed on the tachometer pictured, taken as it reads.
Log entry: 3700 rpm
